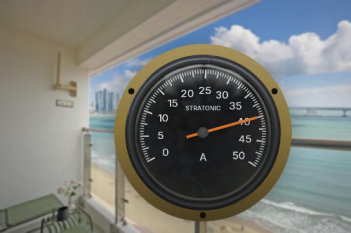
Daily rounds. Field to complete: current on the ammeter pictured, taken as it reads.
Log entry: 40 A
